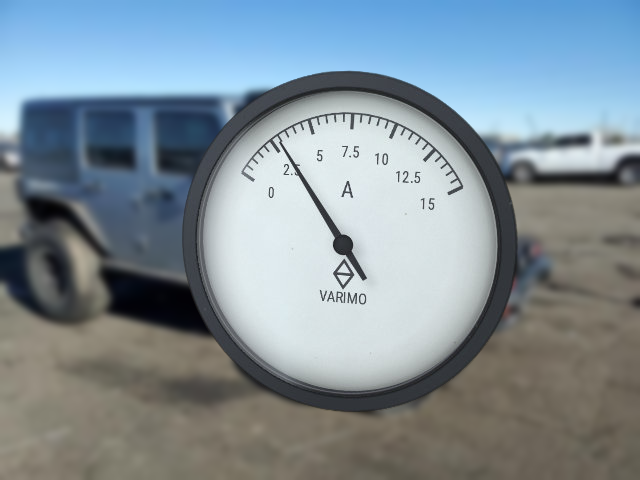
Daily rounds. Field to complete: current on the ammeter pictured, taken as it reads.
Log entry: 3 A
